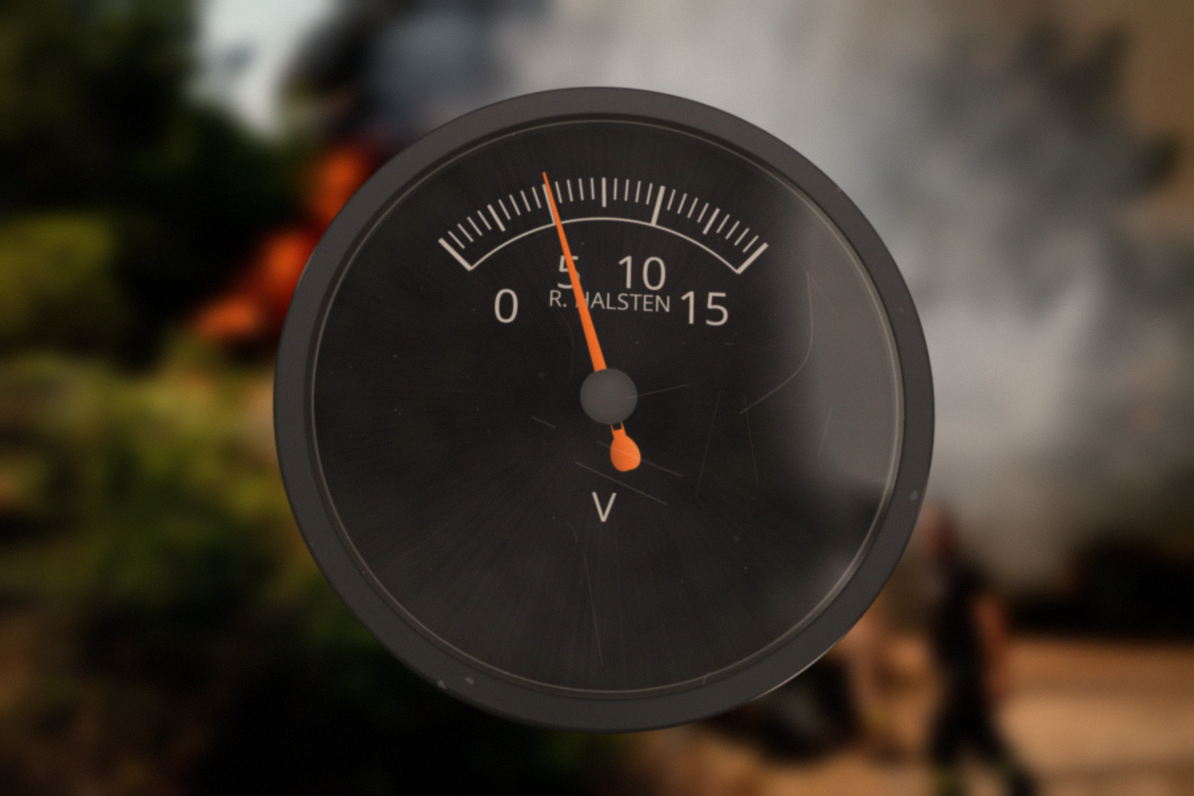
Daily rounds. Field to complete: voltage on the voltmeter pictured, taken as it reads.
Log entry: 5 V
